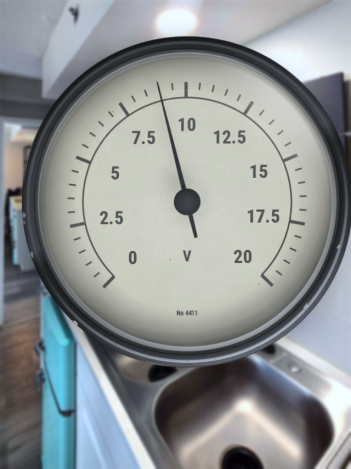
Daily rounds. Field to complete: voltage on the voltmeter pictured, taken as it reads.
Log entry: 9 V
